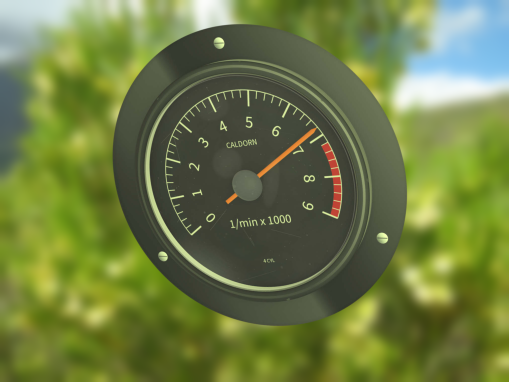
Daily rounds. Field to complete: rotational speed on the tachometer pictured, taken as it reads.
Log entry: 6800 rpm
